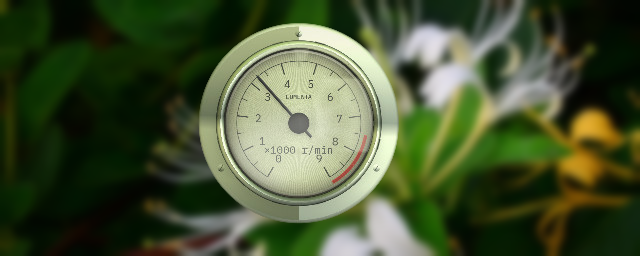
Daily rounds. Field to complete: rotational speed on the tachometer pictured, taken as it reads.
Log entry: 3250 rpm
